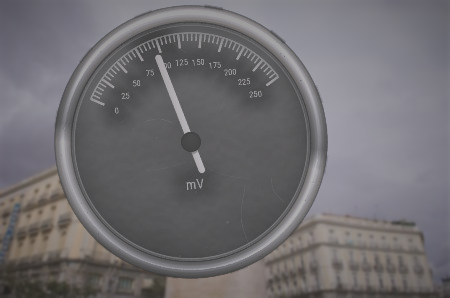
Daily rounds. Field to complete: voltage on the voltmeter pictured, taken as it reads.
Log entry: 95 mV
